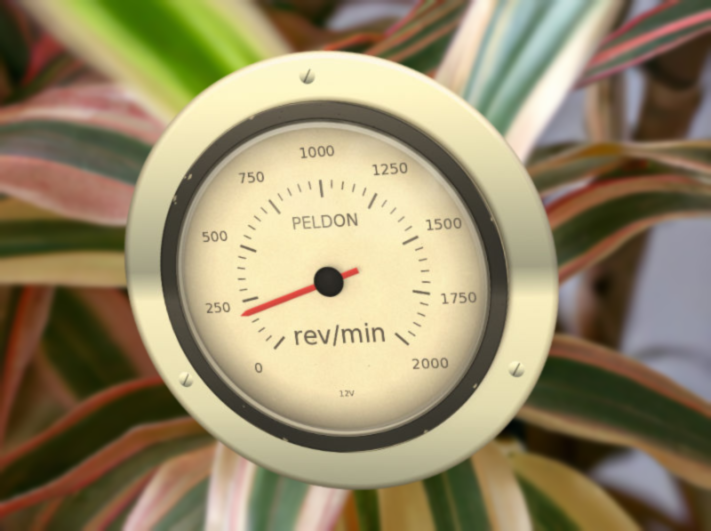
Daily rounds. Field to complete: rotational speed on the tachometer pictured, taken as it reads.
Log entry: 200 rpm
